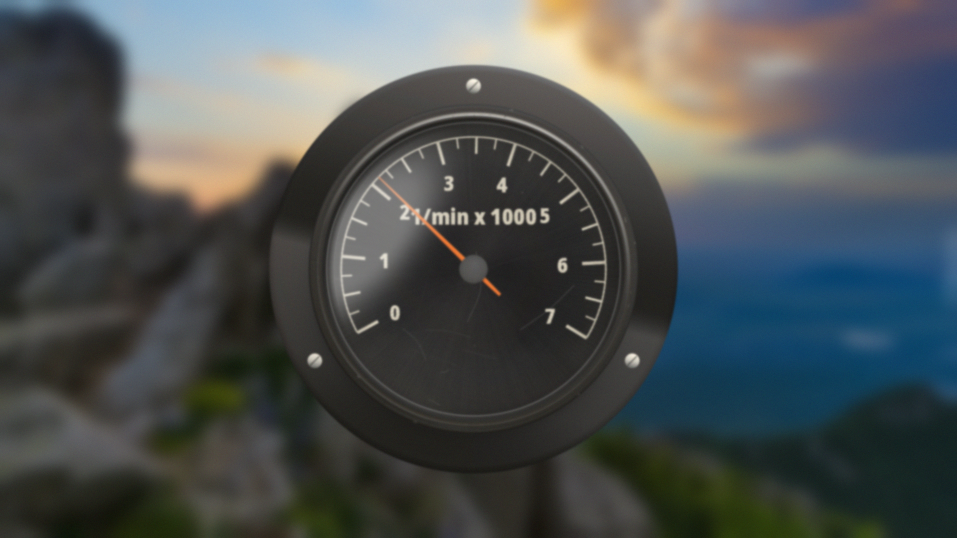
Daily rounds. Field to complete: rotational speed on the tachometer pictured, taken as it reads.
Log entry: 2125 rpm
